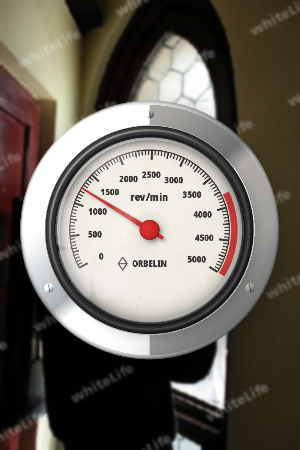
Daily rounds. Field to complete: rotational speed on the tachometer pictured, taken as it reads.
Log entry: 1250 rpm
